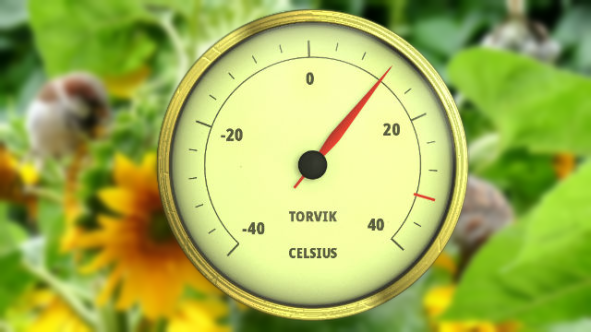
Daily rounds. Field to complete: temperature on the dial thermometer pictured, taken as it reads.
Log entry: 12 °C
